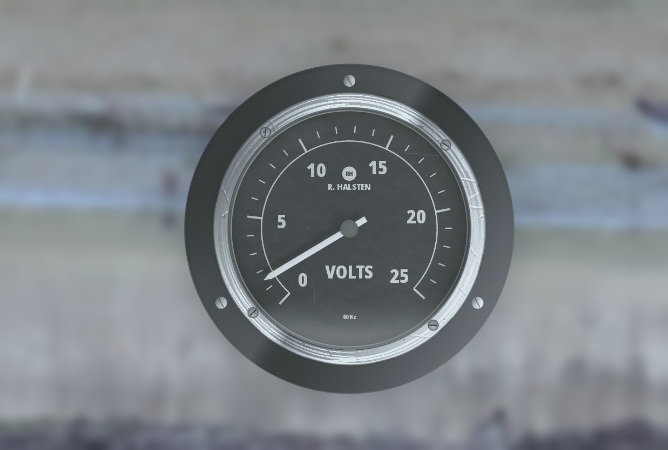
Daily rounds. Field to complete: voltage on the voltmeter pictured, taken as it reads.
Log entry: 1.5 V
